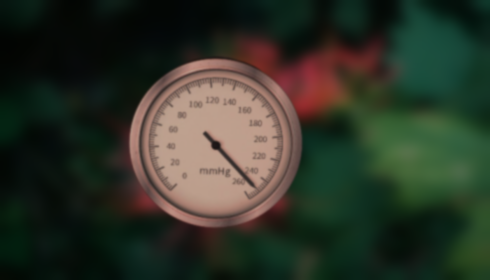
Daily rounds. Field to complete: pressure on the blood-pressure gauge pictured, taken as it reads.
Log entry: 250 mmHg
